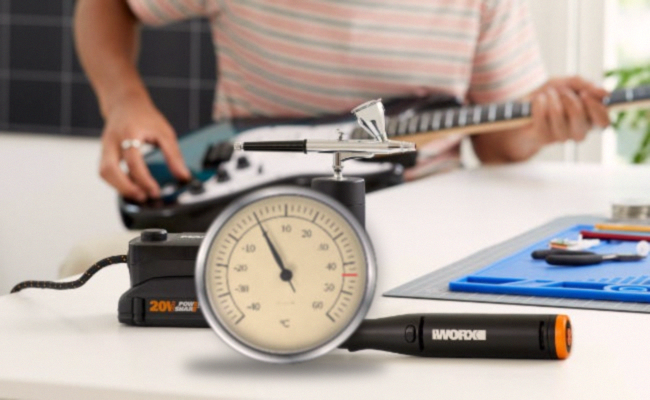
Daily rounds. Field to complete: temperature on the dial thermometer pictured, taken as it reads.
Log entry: 0 °C
